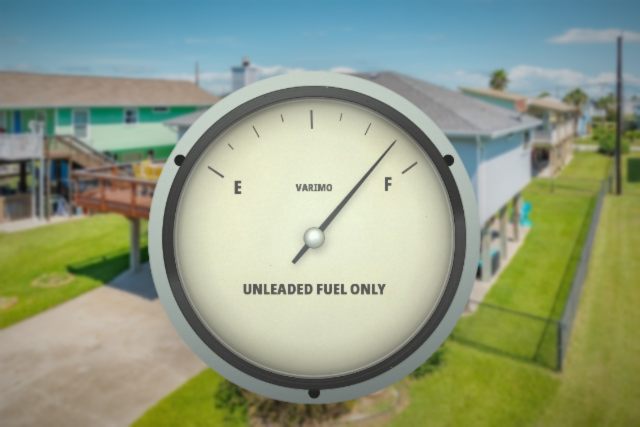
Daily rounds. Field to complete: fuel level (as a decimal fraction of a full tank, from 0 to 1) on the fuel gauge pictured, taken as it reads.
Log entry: 0.875
